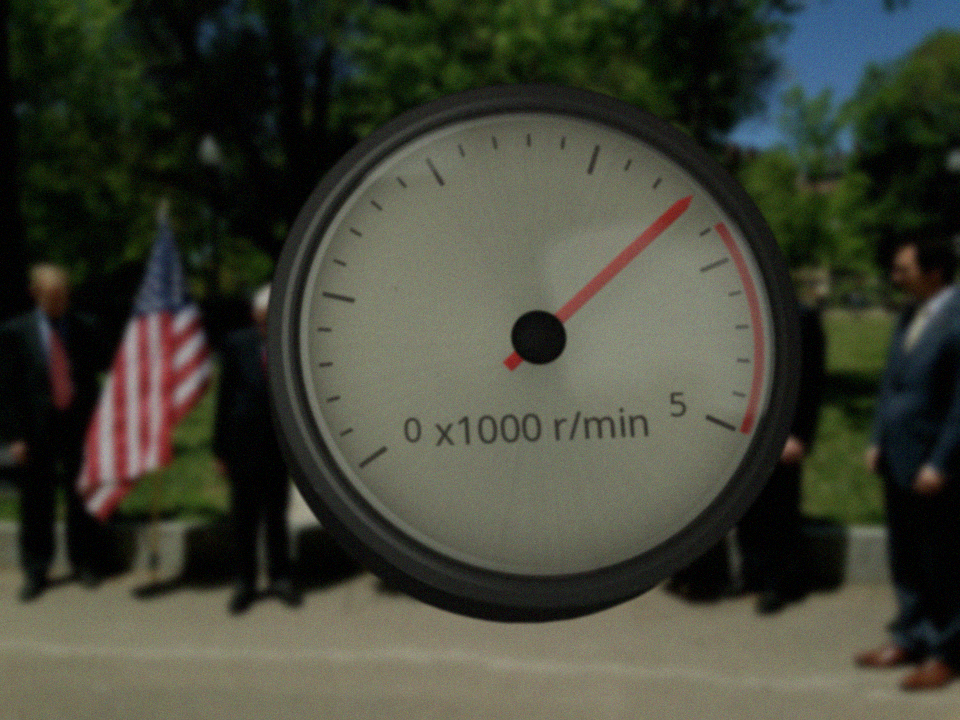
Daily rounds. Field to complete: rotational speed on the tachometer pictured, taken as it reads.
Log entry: 3600 rpm
